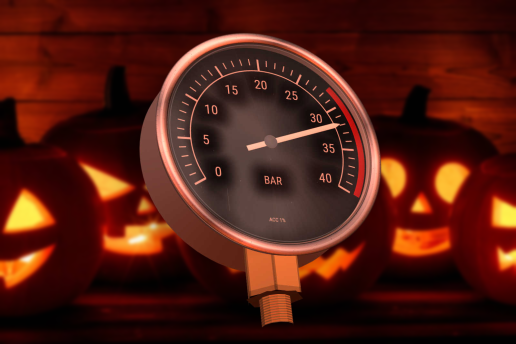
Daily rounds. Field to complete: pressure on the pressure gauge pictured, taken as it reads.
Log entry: 32 bar
